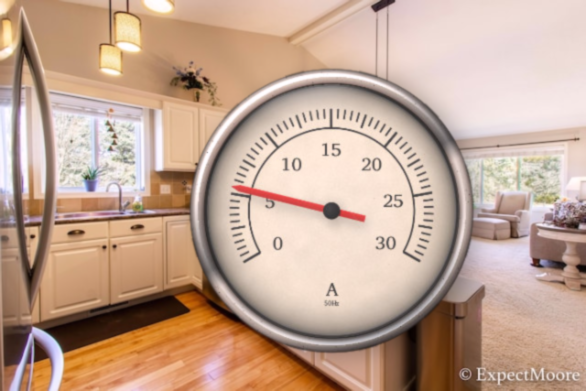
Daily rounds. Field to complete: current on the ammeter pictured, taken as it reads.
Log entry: 5.5 A
